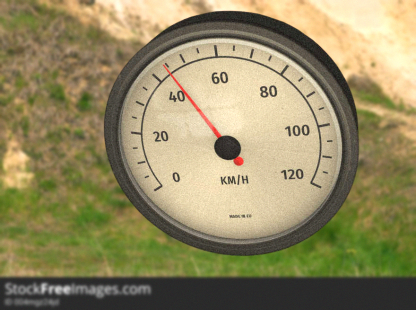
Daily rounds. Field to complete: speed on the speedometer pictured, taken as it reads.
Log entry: 45 km/h
